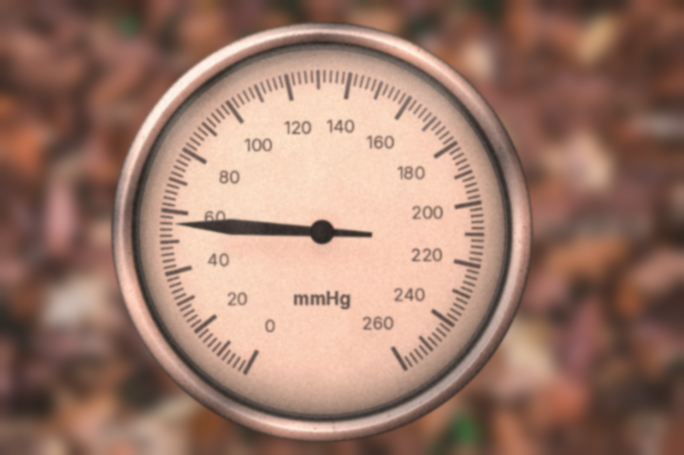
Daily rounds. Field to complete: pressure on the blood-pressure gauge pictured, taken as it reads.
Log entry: 56 mmHg
